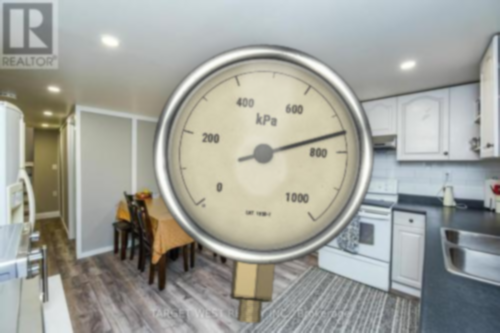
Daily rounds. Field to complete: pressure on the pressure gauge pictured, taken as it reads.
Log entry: 750 kPa
